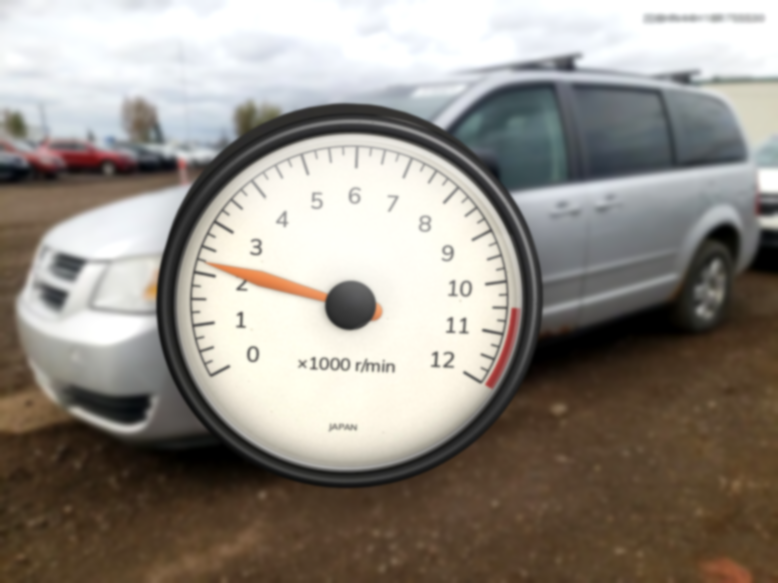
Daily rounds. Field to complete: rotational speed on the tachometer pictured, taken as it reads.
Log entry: 2250 rpm
